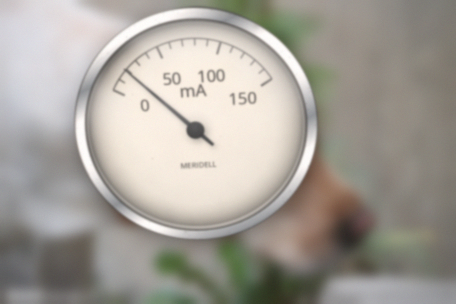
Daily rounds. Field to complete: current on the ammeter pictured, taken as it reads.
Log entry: 20 mA
